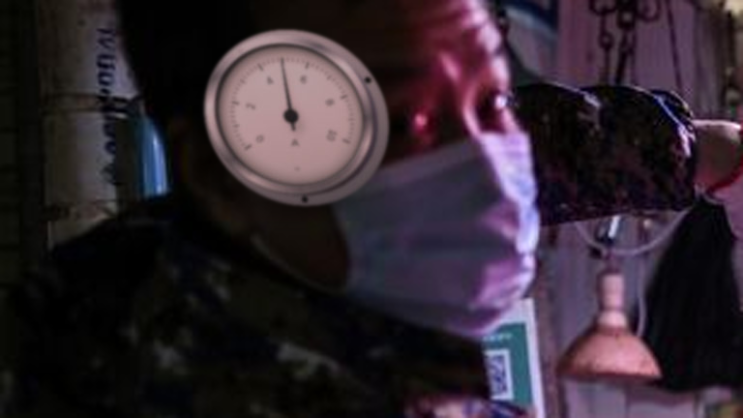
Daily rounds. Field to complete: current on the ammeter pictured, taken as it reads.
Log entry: 5 A
